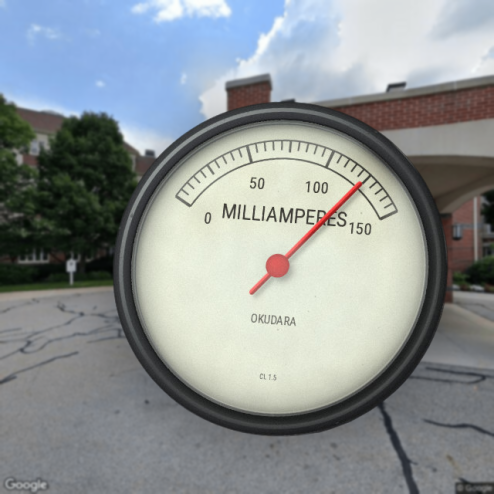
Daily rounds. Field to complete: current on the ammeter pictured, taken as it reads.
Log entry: 125 mA
